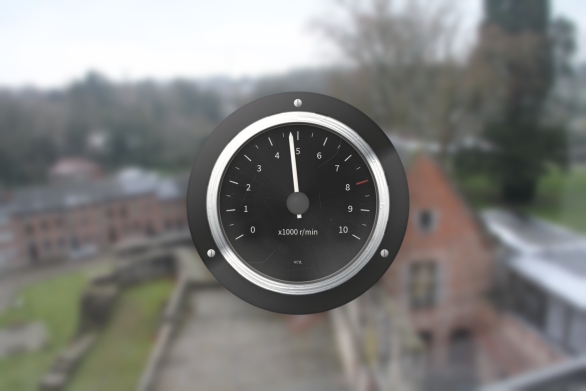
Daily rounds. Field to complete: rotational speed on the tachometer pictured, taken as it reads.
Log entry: 4750 rpm
